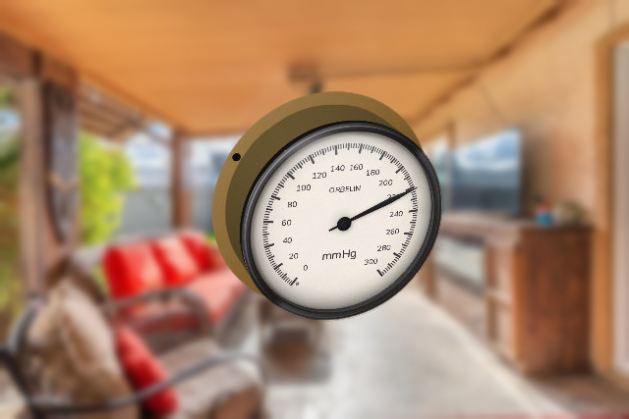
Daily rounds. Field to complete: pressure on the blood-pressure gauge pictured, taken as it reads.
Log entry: 220 mmHg
